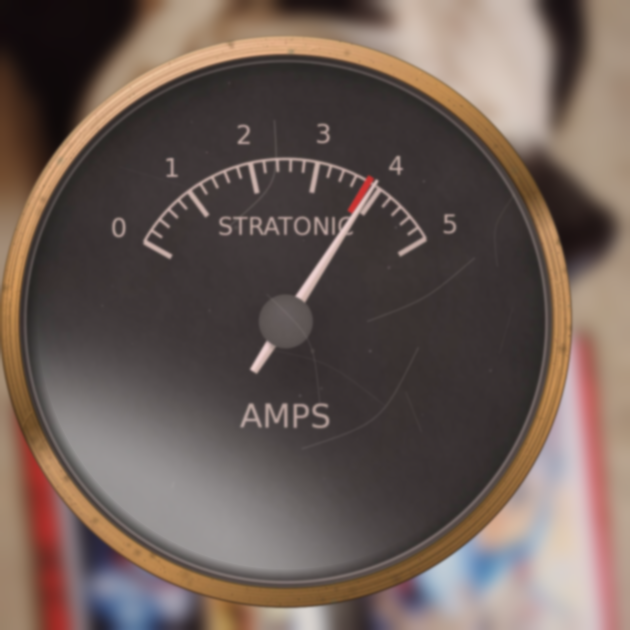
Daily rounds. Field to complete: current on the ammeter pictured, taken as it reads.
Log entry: 3.9 A
